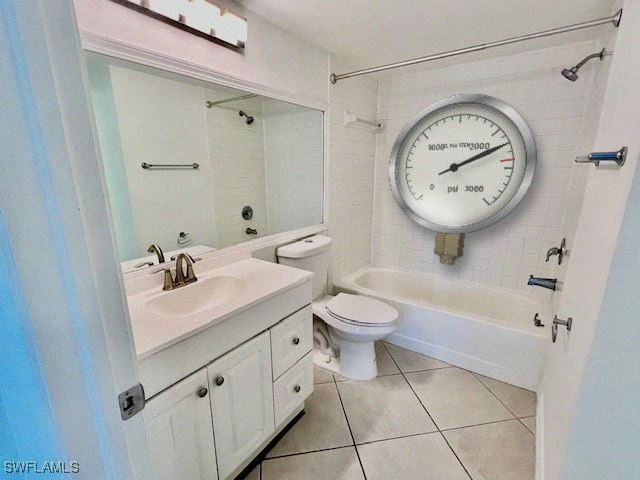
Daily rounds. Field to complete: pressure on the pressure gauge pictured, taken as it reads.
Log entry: 2200 psi
